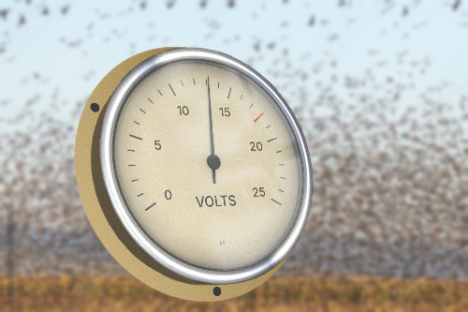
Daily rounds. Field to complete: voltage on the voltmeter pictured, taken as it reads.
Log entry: 13 V
